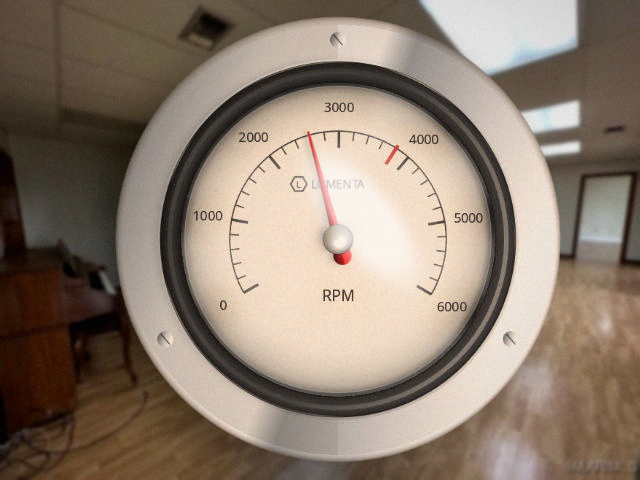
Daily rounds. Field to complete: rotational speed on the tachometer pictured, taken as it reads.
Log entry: 2600 rpm
